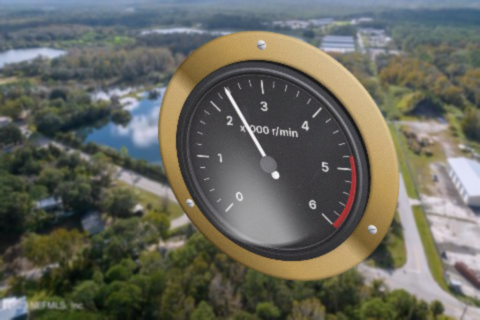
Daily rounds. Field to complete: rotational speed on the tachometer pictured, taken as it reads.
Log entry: 2400 rpm
